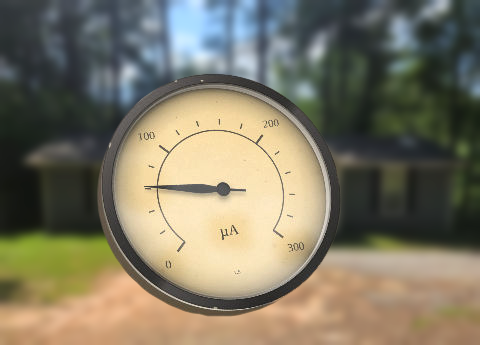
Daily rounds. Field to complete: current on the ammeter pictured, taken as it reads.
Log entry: 60 µA
